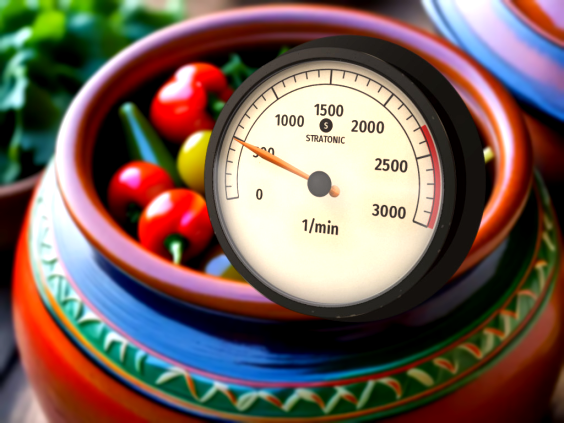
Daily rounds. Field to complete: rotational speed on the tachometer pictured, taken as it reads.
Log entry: 500 rpm
